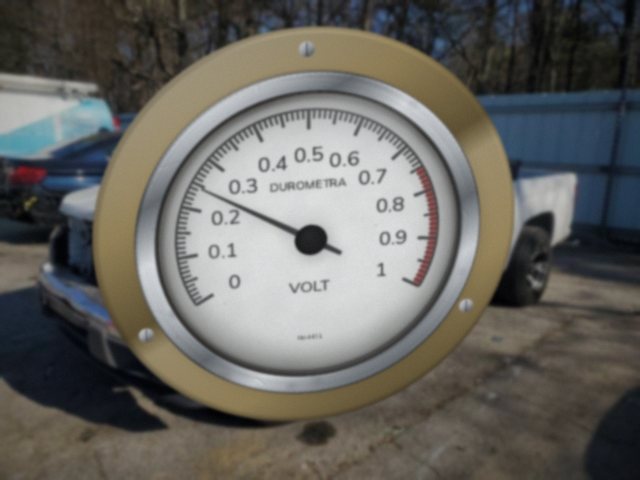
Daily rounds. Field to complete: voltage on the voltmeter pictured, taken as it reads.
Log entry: 0.25 V
